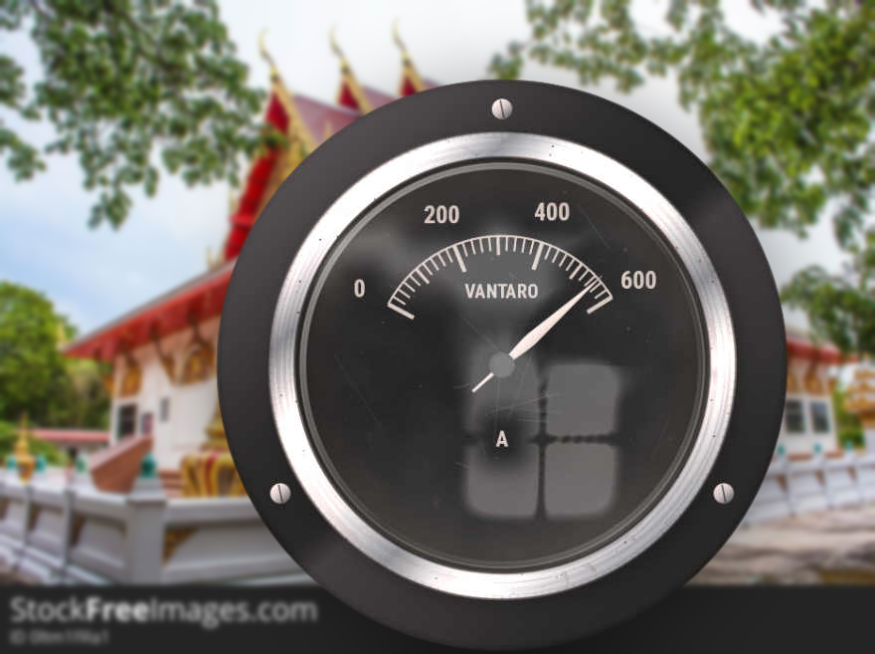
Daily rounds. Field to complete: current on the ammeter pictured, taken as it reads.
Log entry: 550 A
